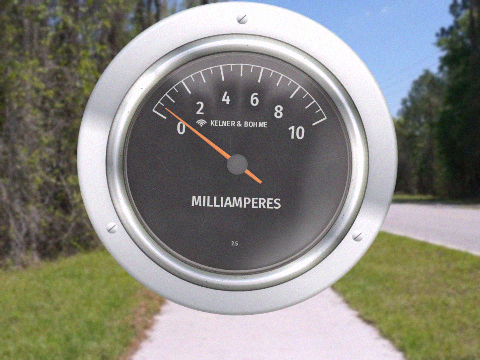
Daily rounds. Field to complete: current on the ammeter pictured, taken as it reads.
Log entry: 0.5 mA
